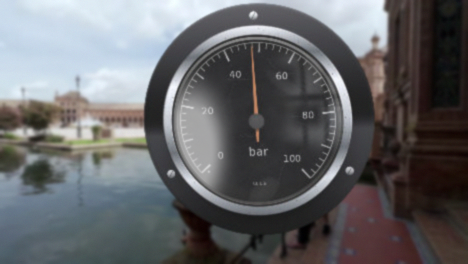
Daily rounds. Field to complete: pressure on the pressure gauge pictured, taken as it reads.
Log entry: 48 bar
